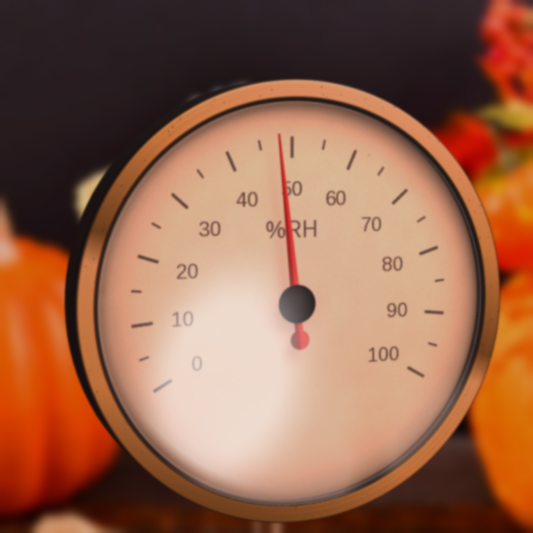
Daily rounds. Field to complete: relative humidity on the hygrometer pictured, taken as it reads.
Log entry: 47.5 %
